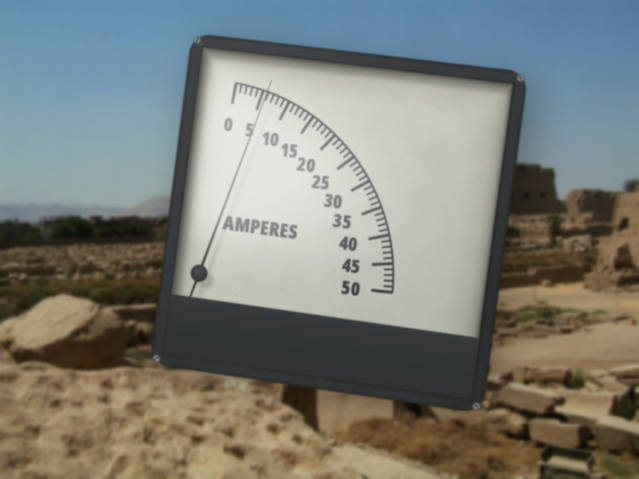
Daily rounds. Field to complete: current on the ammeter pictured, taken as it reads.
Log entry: 6 A
